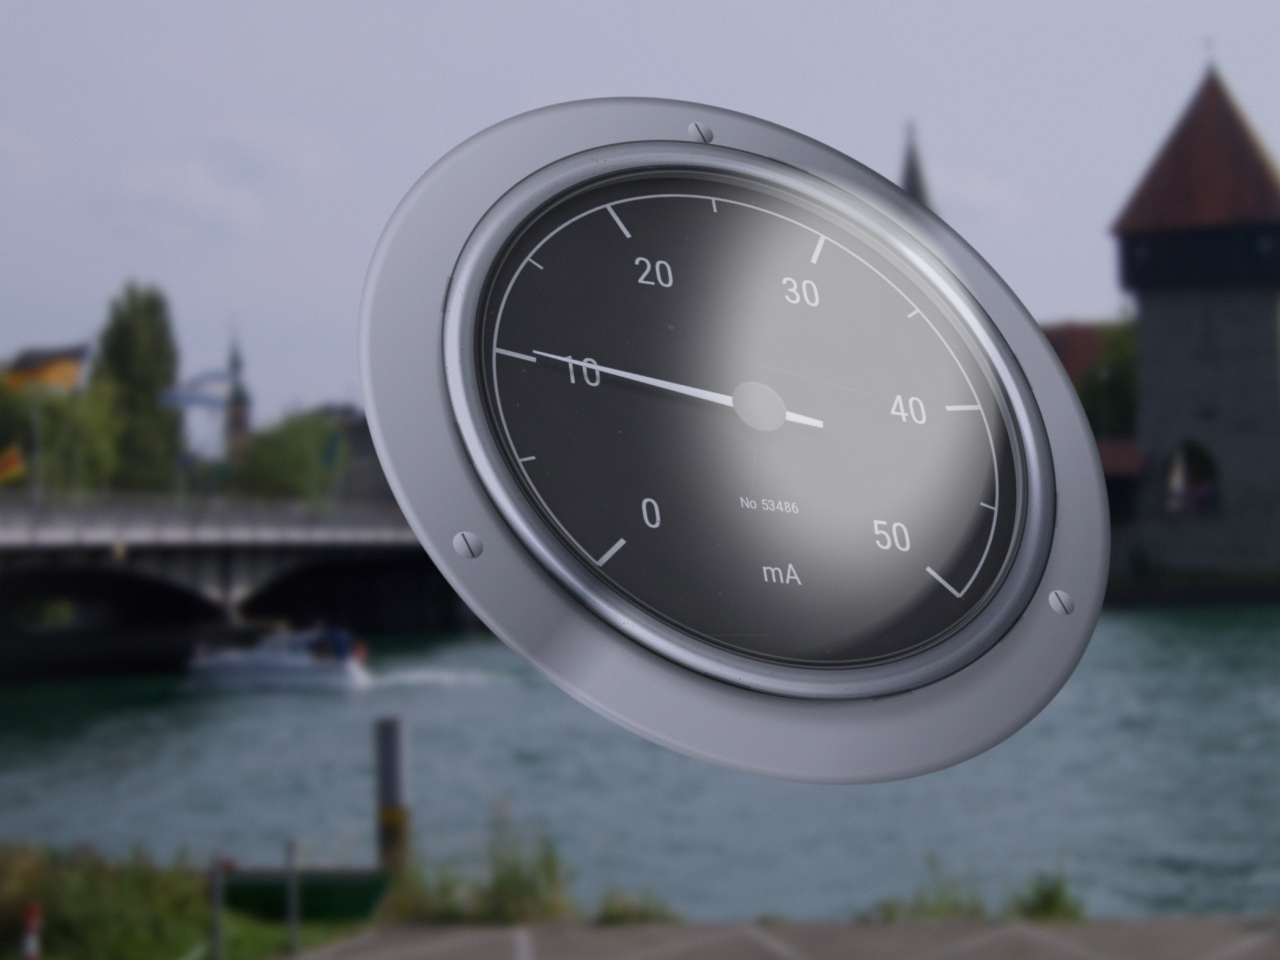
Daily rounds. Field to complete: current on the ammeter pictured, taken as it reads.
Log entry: 10 mA
